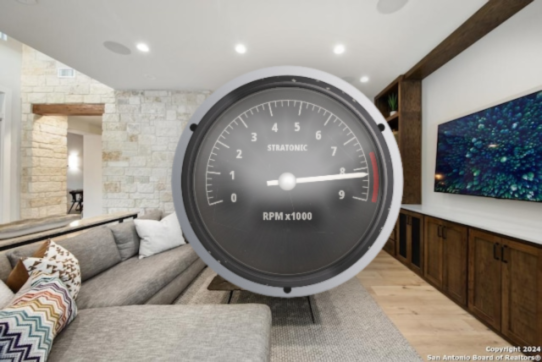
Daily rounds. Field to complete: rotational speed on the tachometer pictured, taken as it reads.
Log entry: 8200 rpm
